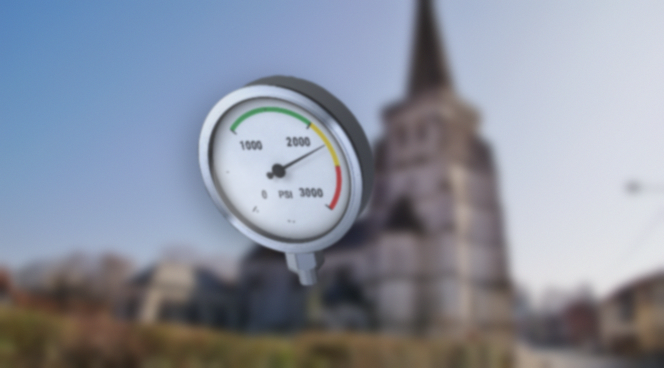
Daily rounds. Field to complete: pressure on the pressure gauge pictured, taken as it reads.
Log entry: 2250 psi
